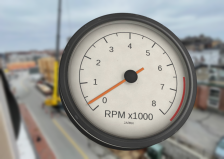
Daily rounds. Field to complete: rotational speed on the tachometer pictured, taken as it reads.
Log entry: 250 rpm
